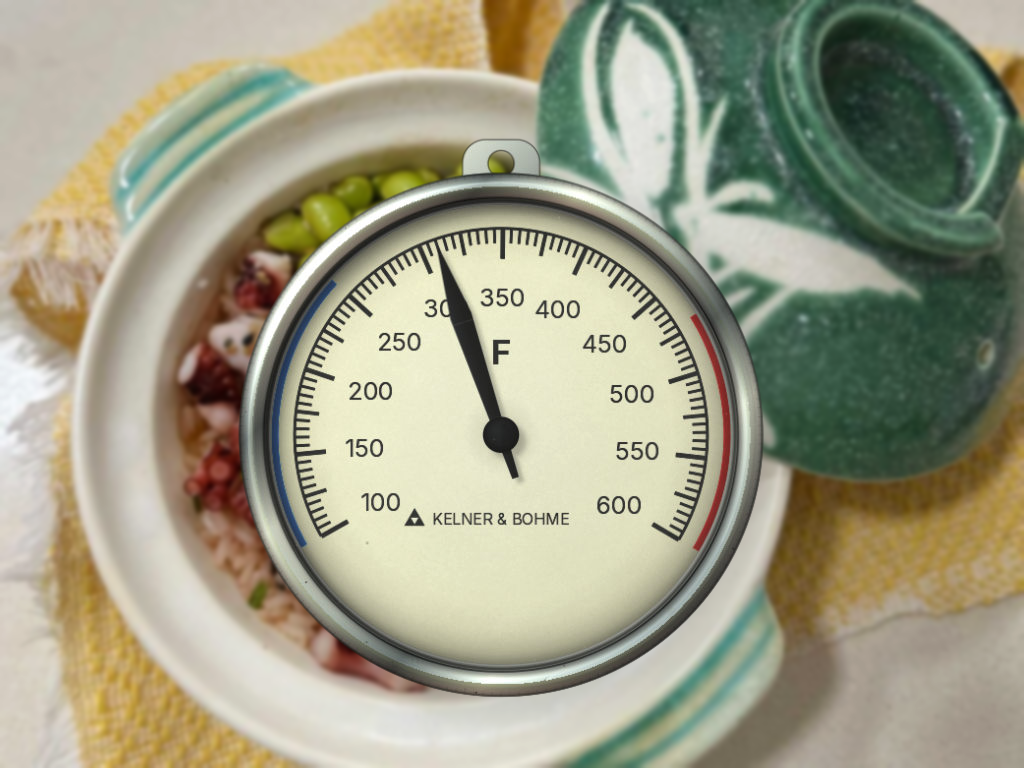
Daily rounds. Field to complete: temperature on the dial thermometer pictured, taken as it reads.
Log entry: 310 °F
